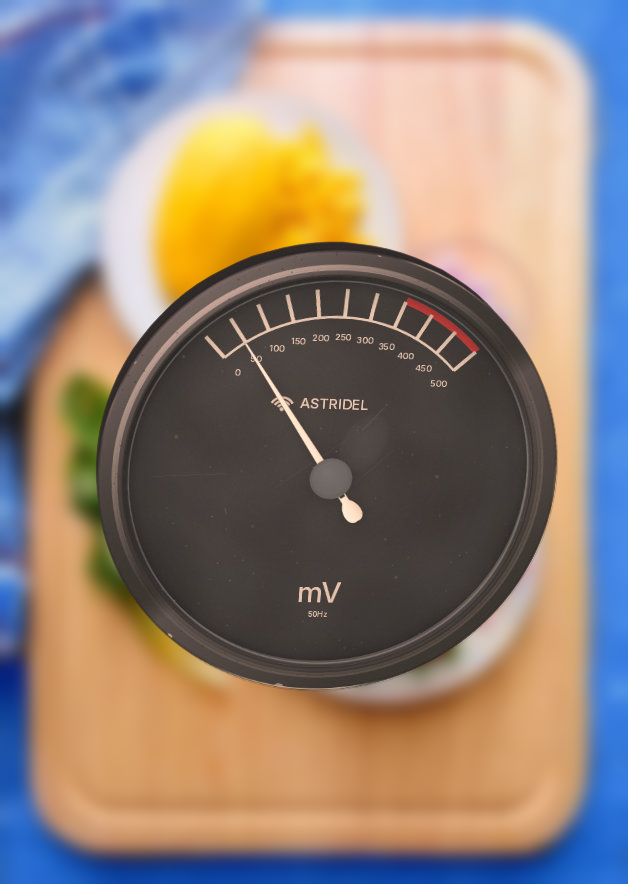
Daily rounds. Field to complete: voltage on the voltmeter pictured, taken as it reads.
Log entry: 50 mV
